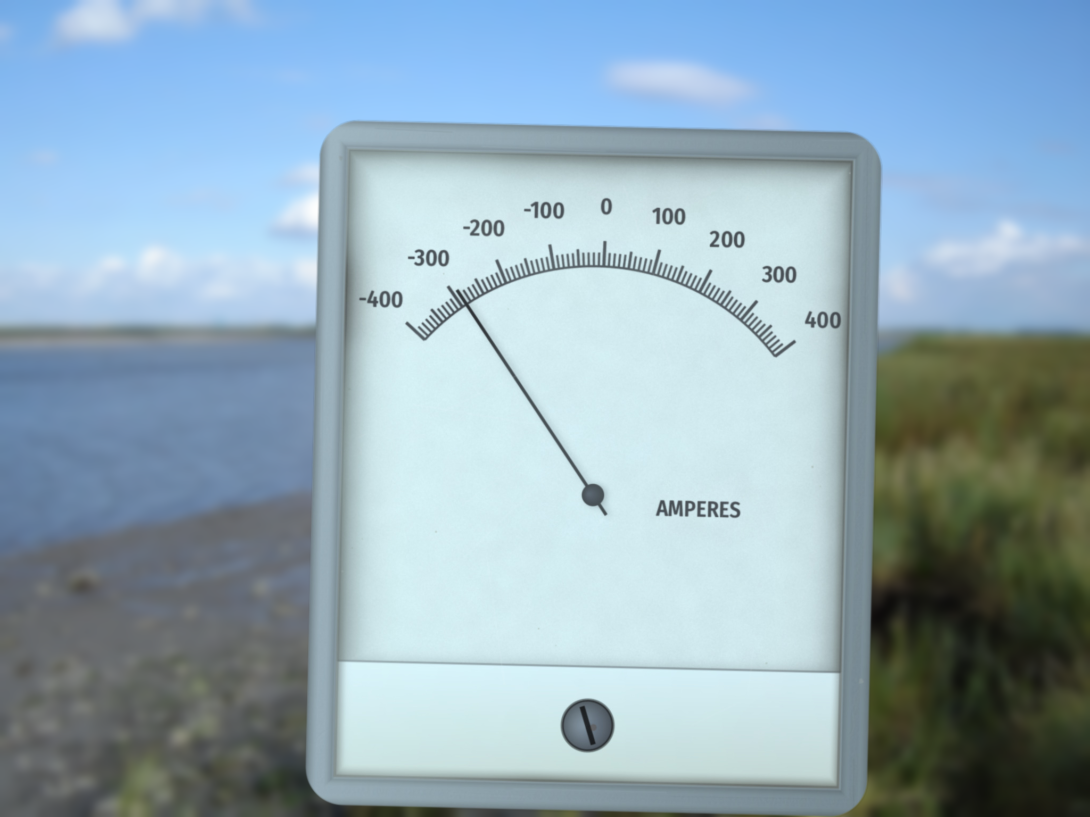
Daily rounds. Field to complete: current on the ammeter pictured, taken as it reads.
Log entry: -290 A
